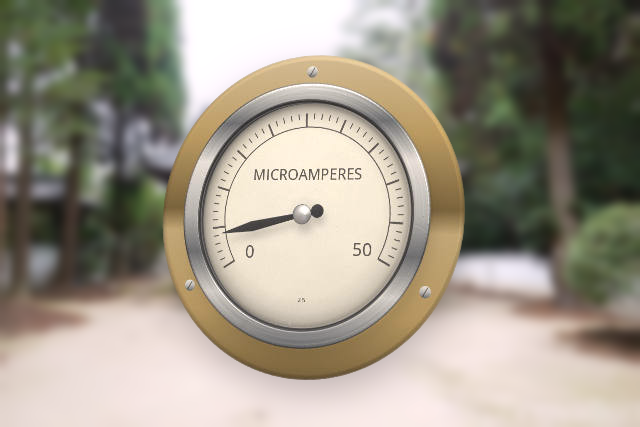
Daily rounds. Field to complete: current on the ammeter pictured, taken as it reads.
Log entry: 4 µA
